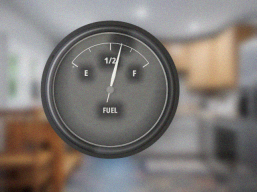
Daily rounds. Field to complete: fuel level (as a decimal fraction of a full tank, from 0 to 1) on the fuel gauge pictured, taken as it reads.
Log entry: 0.625
